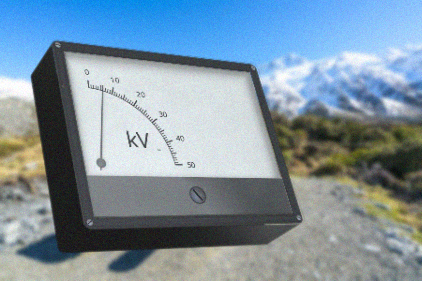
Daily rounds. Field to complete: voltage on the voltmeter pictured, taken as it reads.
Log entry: 5 kV
